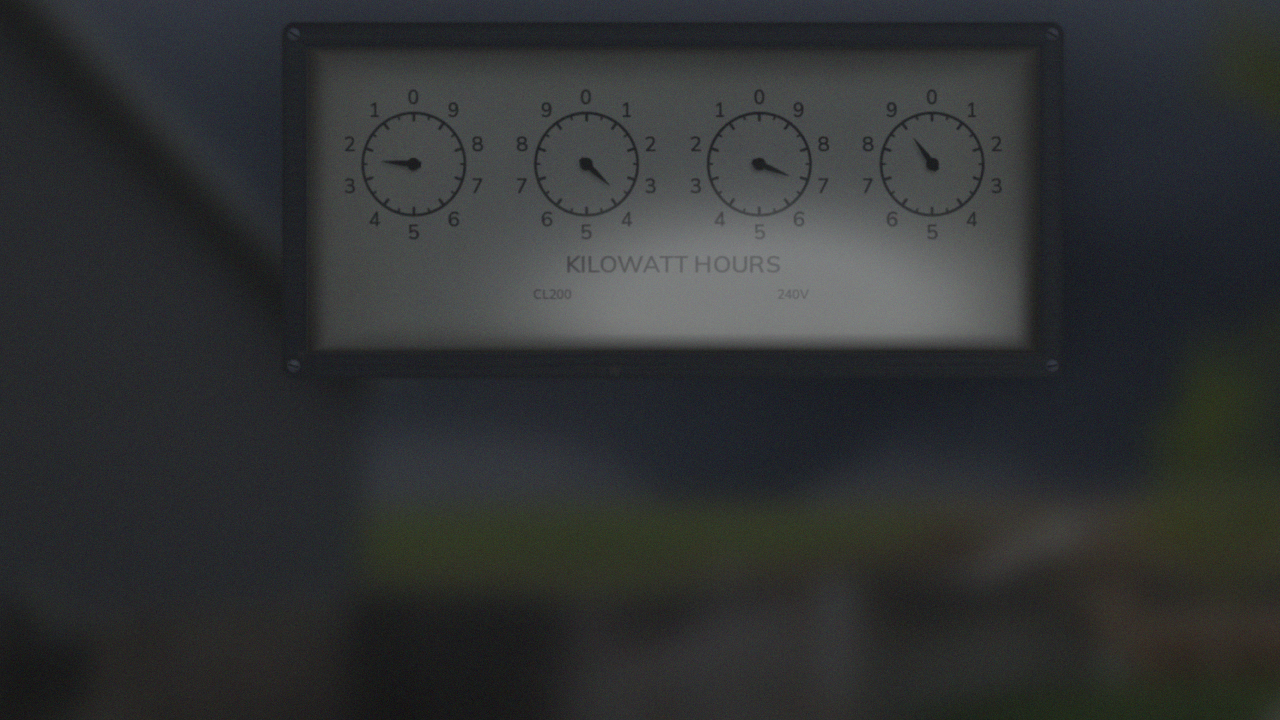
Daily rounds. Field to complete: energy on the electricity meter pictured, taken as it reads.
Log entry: 2369 kWh
